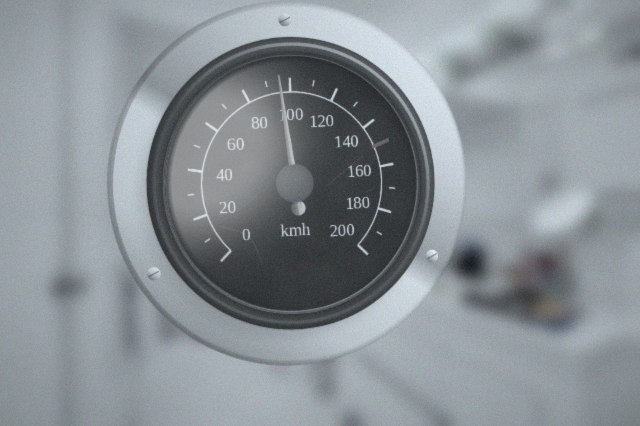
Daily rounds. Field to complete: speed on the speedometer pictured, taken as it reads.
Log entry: 95 km/h
